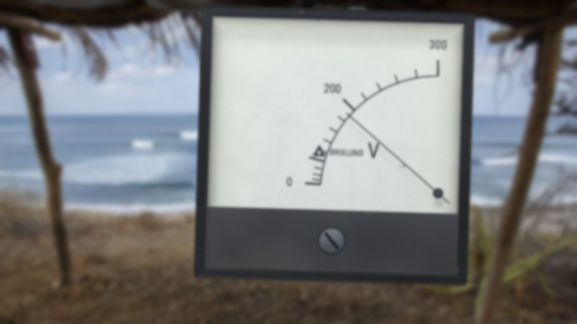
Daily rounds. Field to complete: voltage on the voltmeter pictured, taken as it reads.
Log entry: 190 V
